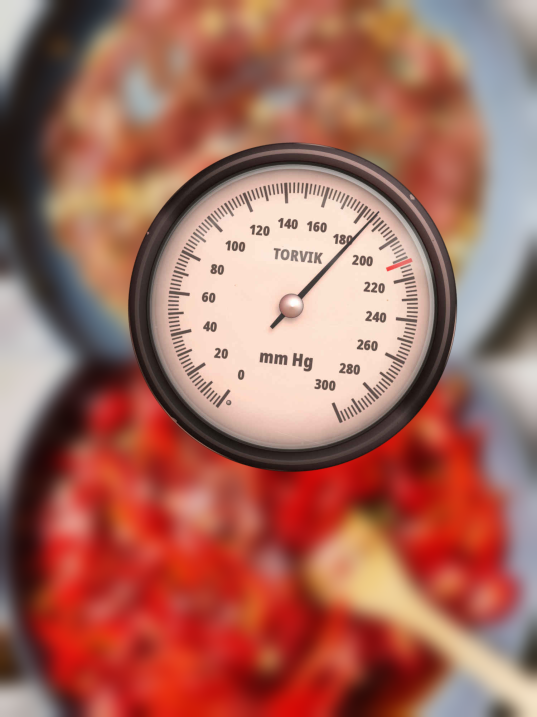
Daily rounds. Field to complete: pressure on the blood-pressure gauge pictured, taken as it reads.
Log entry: 186 mmHg
